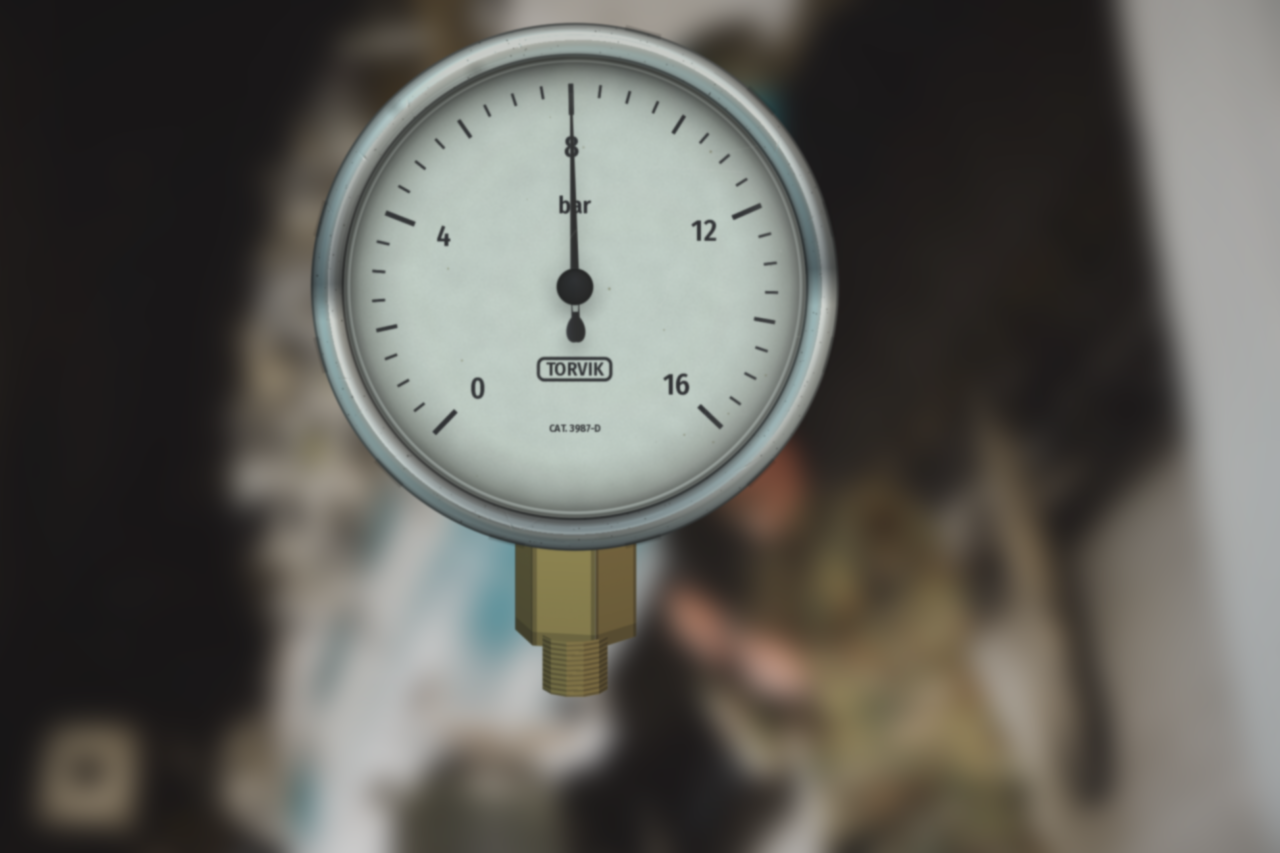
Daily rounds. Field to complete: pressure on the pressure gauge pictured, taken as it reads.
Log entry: 8 bar
